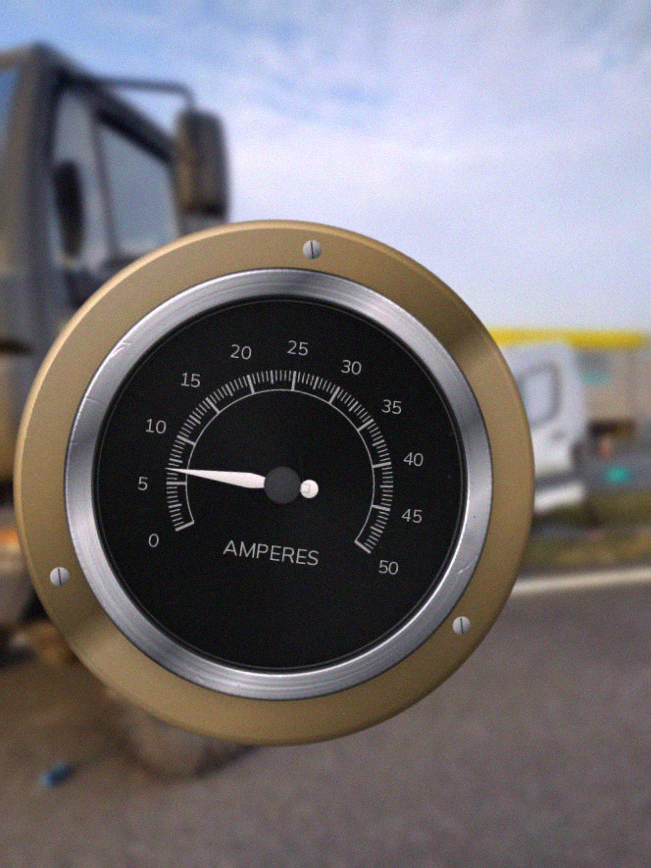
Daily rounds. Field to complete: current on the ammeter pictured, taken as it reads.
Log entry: 6.5 A
